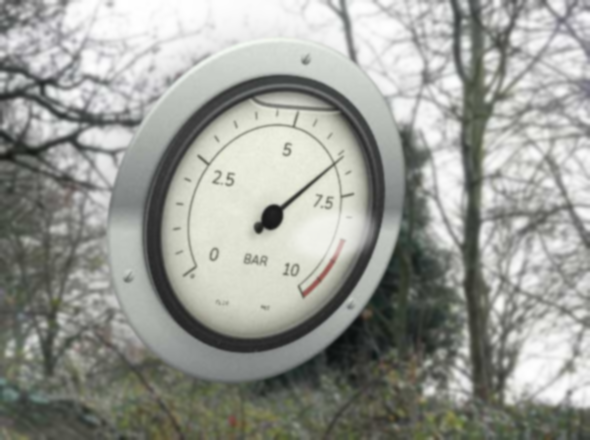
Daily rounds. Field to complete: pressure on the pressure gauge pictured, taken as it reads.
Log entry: 6.5 bar
